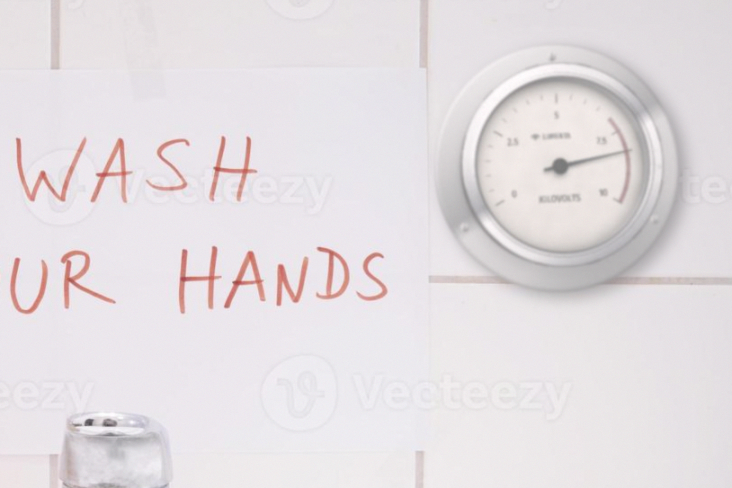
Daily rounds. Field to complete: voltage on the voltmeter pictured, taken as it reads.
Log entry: 8.25 kV
